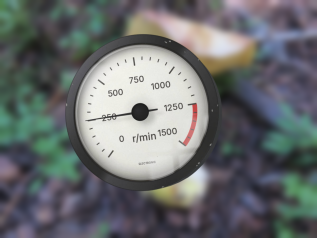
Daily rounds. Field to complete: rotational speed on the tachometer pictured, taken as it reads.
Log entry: 250 rpm
